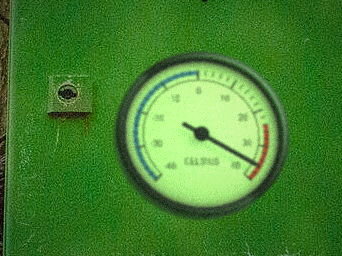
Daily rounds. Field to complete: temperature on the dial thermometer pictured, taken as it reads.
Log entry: 36 °C
